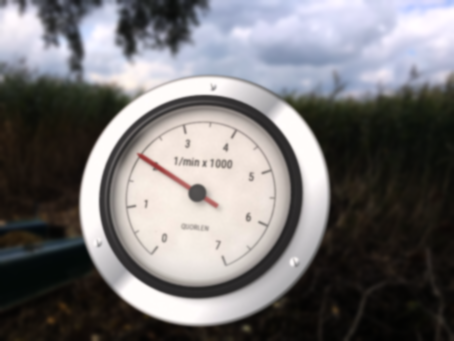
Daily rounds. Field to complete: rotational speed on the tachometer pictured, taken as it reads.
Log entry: 2000 rpm
